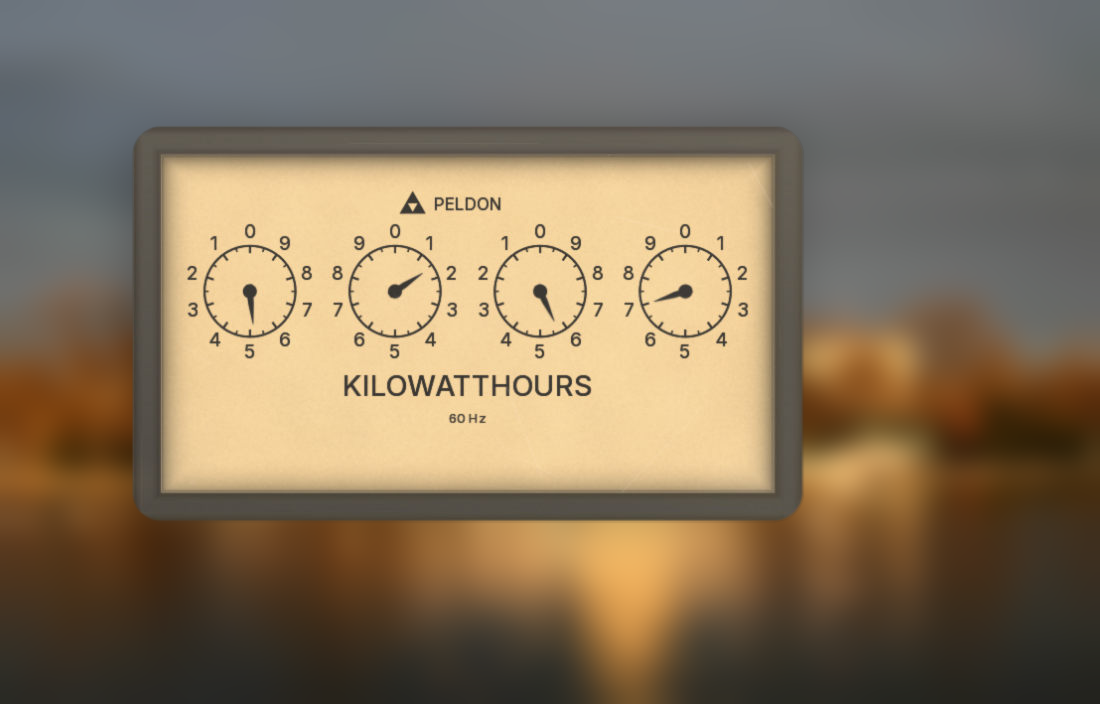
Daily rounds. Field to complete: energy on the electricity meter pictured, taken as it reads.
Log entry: 5157 kWh
